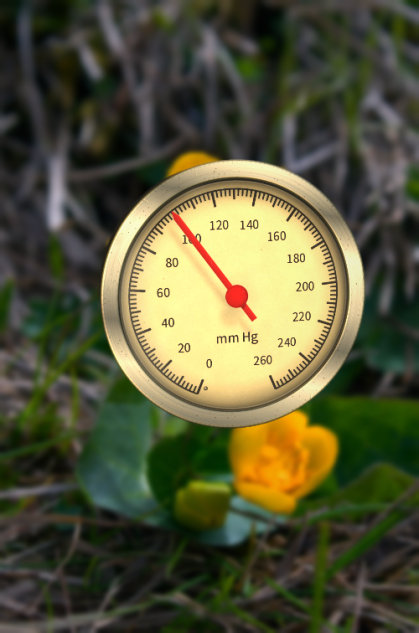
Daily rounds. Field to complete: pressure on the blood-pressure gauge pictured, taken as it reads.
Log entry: 100 mmHg
